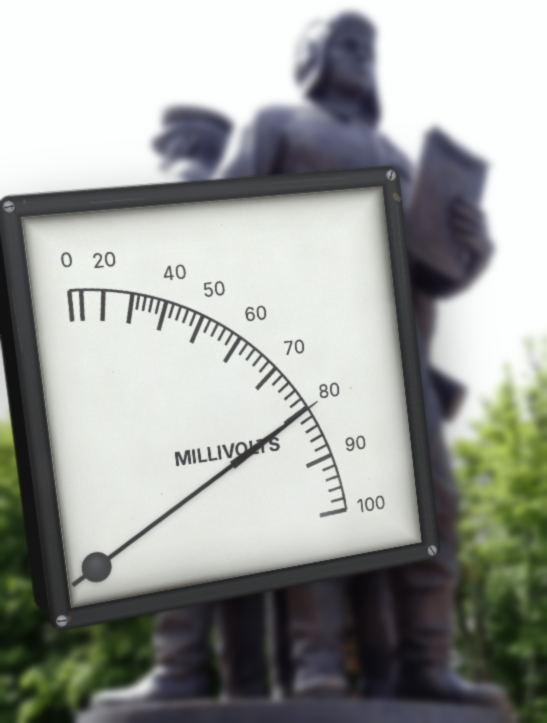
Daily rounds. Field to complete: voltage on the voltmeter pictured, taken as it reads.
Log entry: 80 mV
